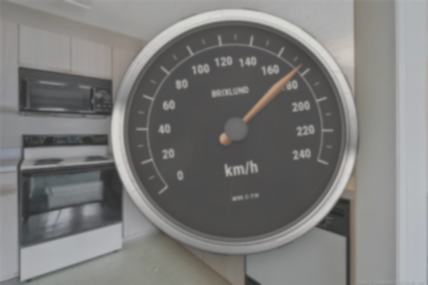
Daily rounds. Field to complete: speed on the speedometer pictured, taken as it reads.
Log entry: 175 km/h
